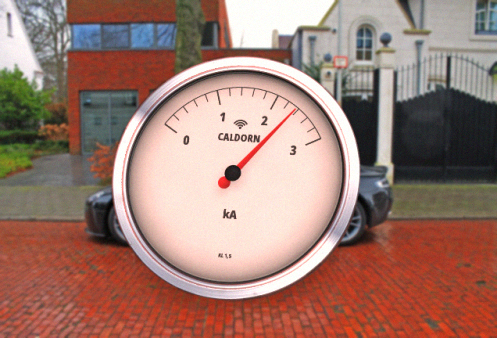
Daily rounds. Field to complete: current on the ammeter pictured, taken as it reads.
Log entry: 2.4 kA
